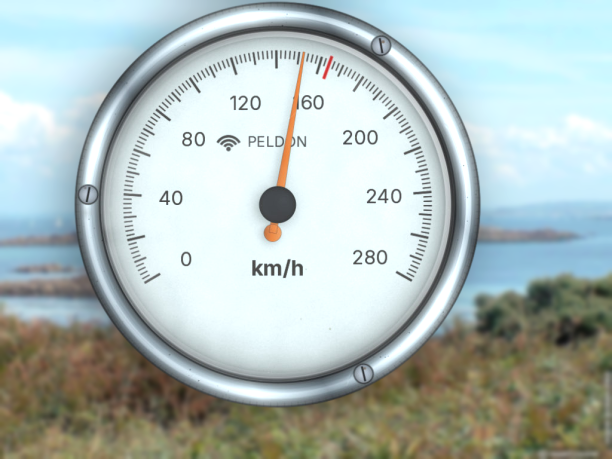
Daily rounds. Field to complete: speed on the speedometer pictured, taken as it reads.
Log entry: 152 km/h
